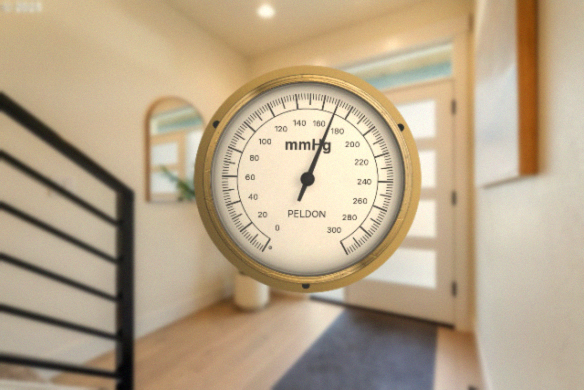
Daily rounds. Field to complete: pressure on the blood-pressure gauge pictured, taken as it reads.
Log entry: 170 mmHg
